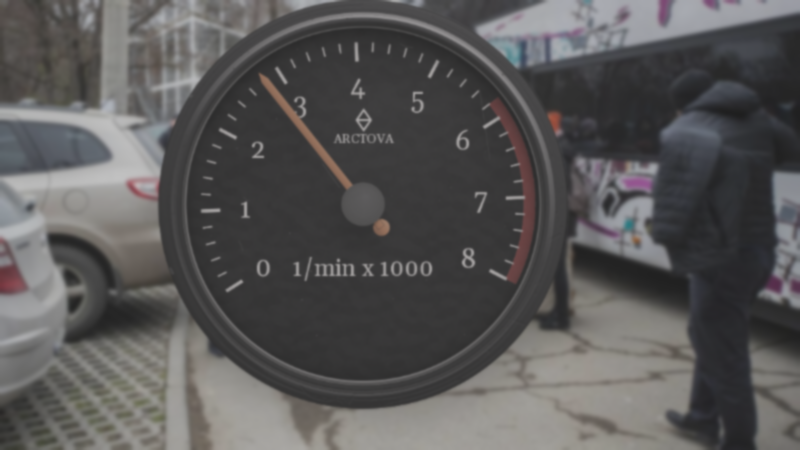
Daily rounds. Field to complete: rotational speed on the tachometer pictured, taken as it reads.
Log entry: 2800 rpm
